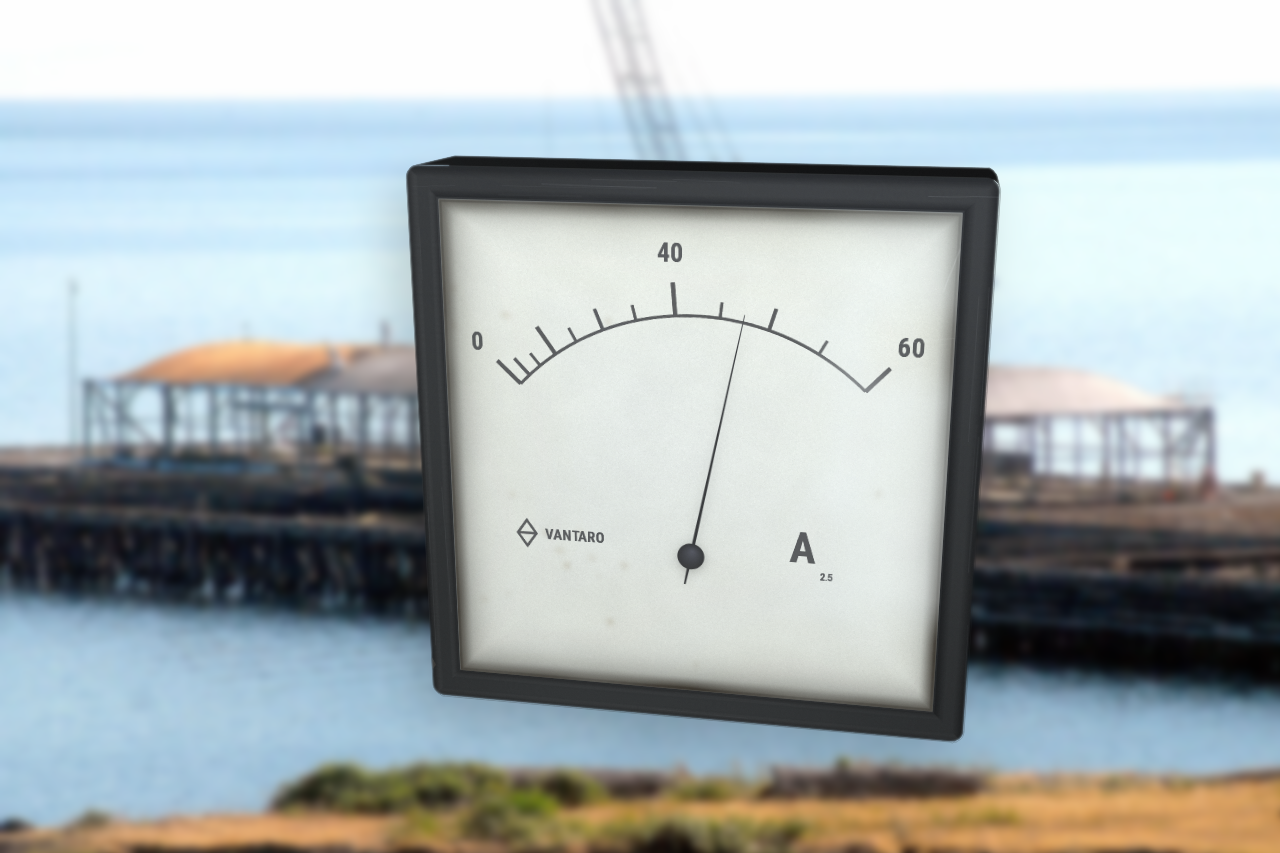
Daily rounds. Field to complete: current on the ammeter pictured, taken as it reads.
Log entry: 47.5 A
